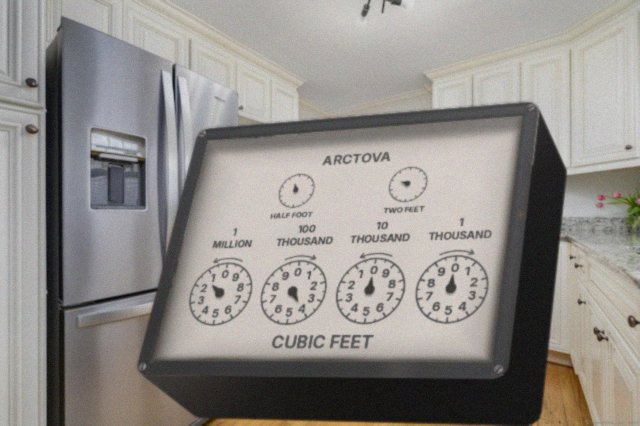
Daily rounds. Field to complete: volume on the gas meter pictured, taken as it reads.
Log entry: 140000 ft³
